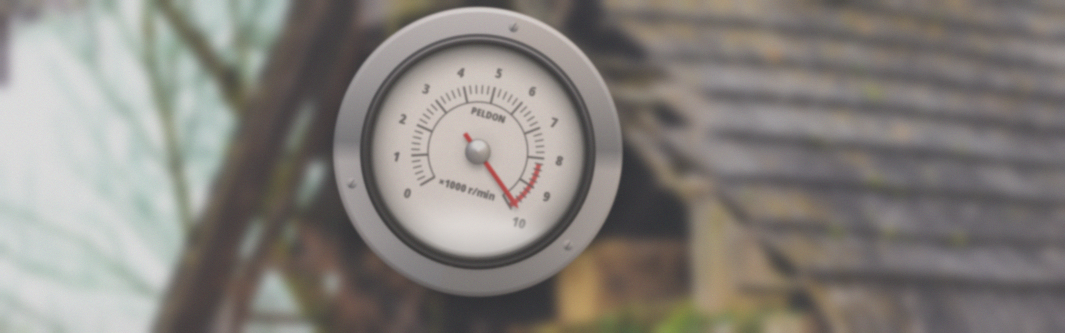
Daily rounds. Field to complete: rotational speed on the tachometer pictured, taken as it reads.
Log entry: 9800 rpm
